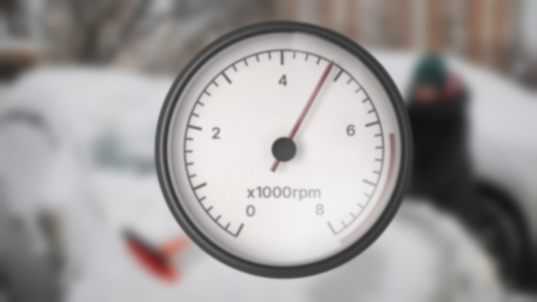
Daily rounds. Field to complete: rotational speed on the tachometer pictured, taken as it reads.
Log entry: 4800 rpm
